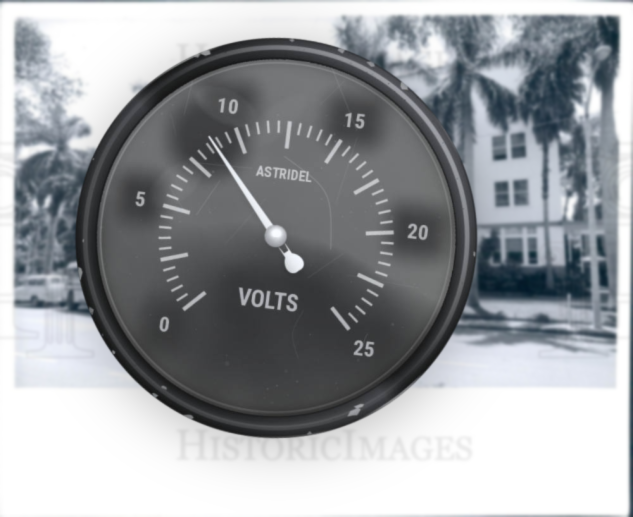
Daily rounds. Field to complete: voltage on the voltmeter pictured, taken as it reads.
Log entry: 8.75 V
